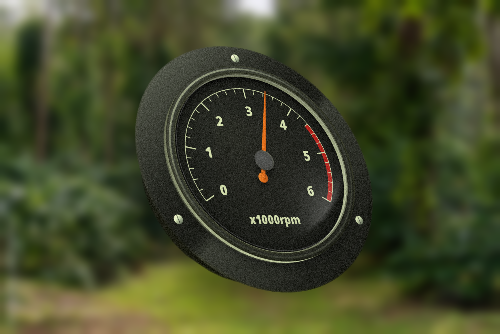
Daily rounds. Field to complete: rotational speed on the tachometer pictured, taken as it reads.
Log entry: 3400 rpm
